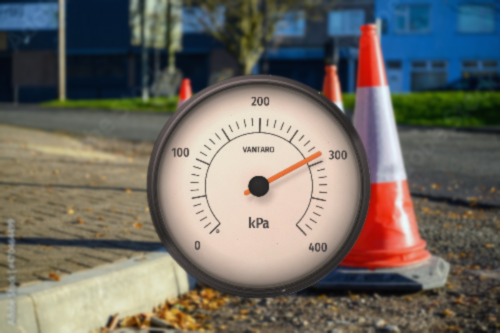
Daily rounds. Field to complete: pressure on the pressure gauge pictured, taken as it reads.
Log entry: 290 kPa
